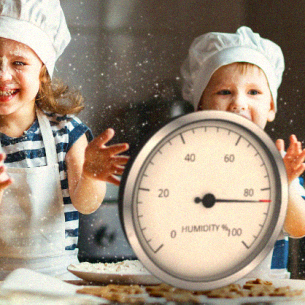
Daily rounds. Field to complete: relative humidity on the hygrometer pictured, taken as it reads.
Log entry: 84 %
